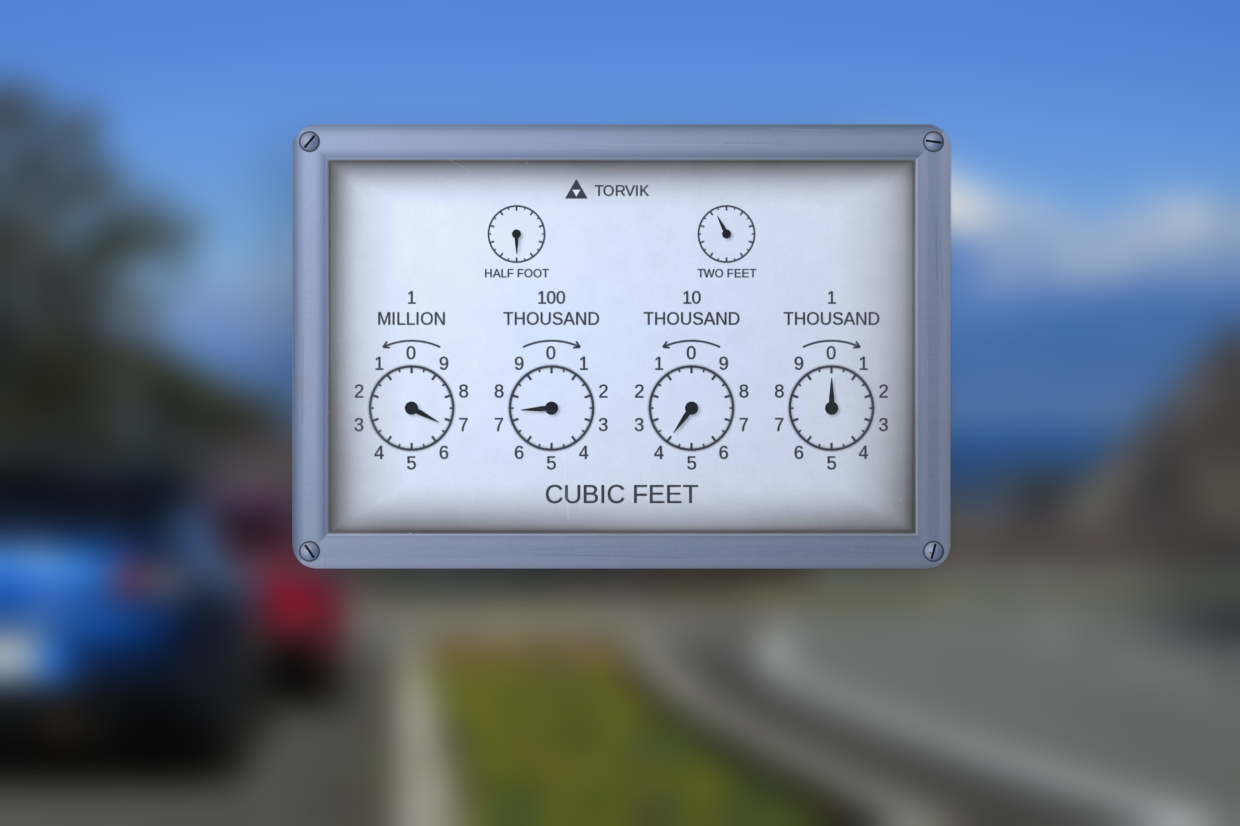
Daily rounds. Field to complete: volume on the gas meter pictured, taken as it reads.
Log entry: 674000 ft³
